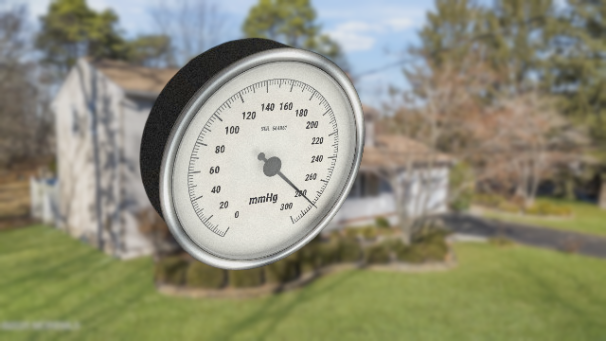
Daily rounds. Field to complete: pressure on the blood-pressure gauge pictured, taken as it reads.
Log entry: 280 mmHg
